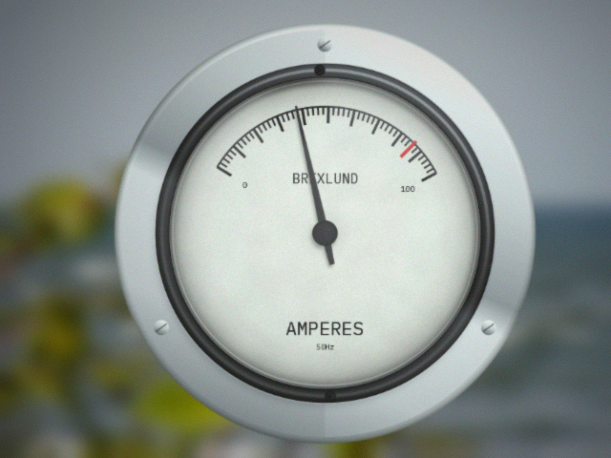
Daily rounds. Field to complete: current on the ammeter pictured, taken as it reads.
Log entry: 38 A
